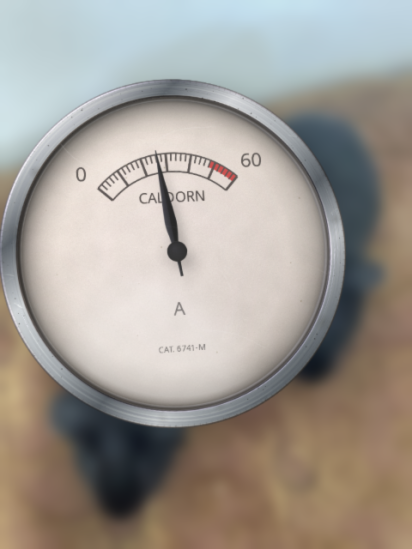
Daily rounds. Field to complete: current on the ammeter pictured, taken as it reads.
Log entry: 26 A
